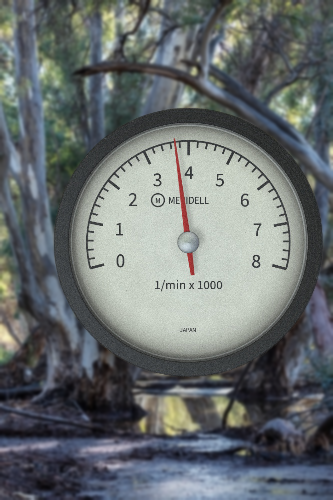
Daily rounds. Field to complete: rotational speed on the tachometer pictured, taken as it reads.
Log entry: 3700 rpm
